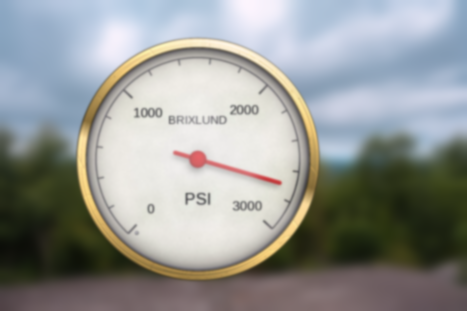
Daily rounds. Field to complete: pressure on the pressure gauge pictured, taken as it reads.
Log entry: 2700 psi
